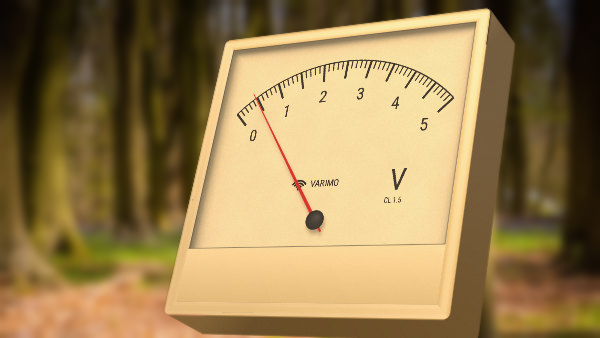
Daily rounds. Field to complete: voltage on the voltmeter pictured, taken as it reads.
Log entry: 0.5 V
